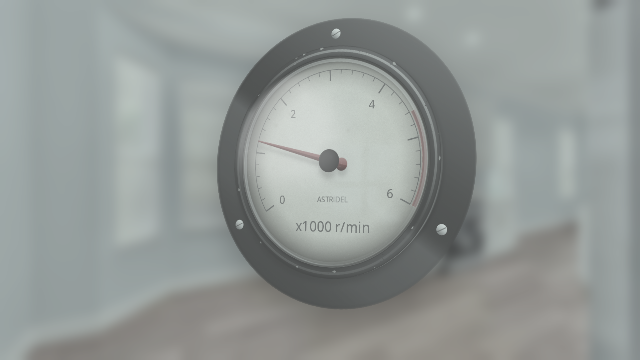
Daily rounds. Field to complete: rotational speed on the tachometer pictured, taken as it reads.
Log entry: 1200 rpm
